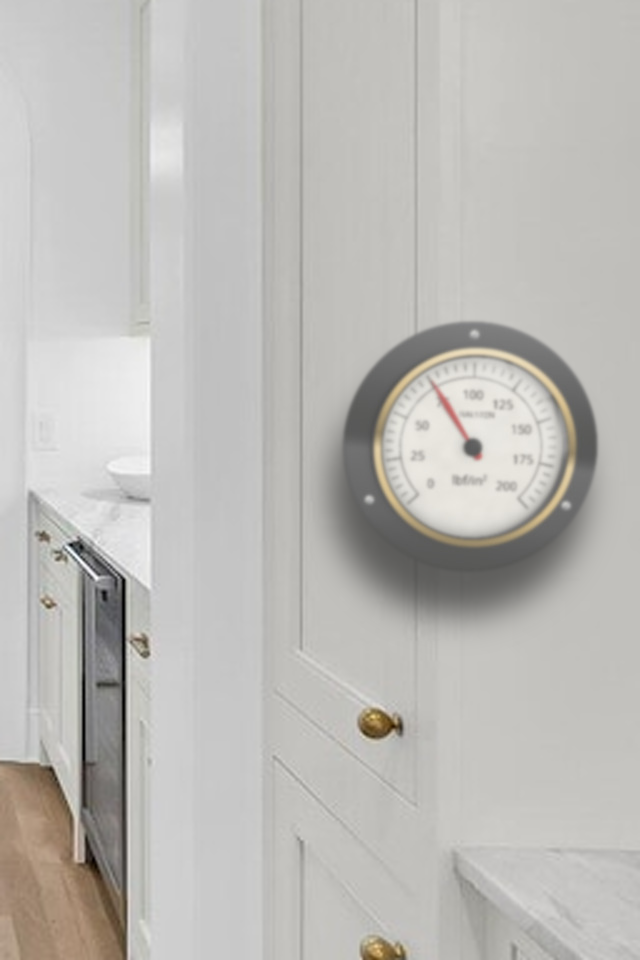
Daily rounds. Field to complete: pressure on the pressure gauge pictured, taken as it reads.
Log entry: 75 psi
